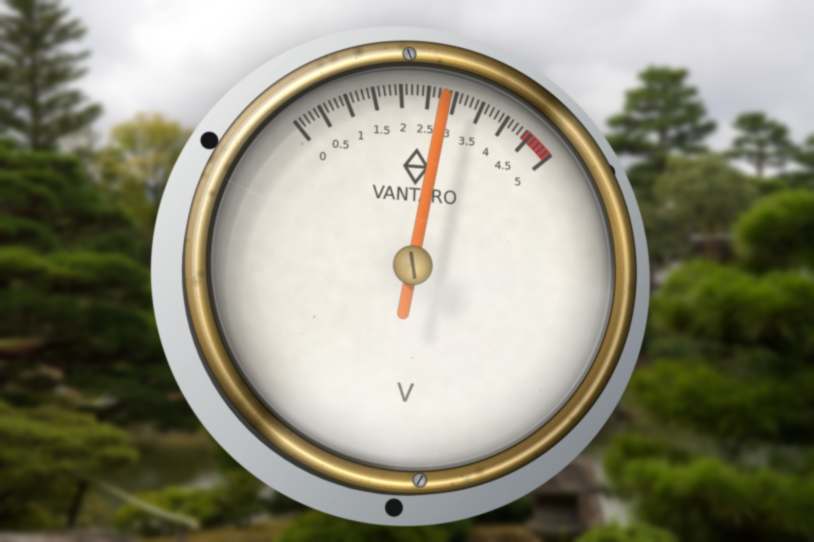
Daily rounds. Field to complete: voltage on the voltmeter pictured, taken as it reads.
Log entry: 2.8 V
